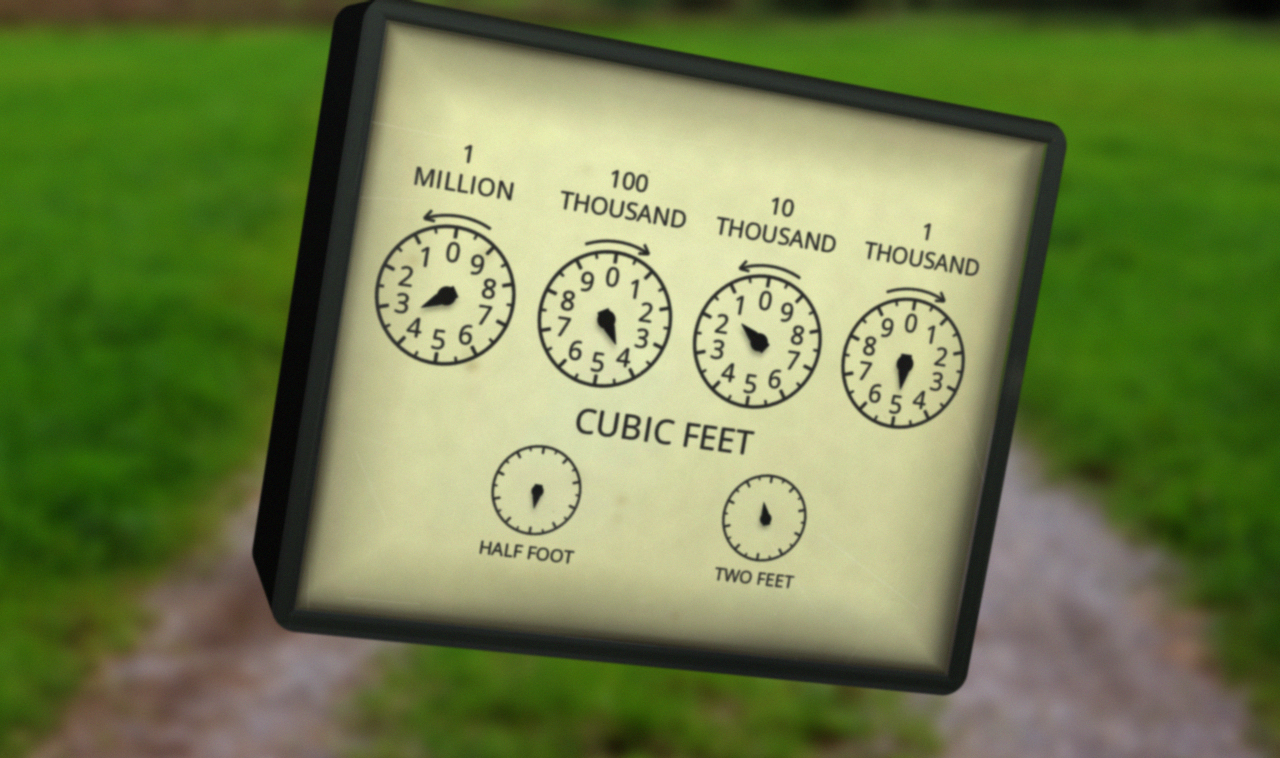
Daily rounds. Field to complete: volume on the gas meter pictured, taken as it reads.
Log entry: 341500 ft³
